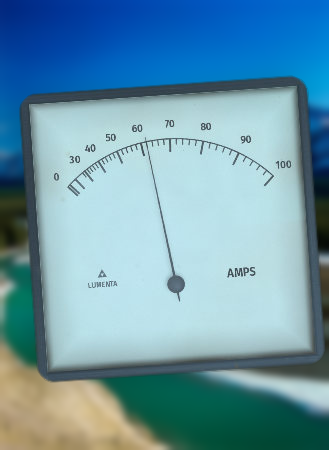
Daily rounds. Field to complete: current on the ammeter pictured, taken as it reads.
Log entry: 62 A
